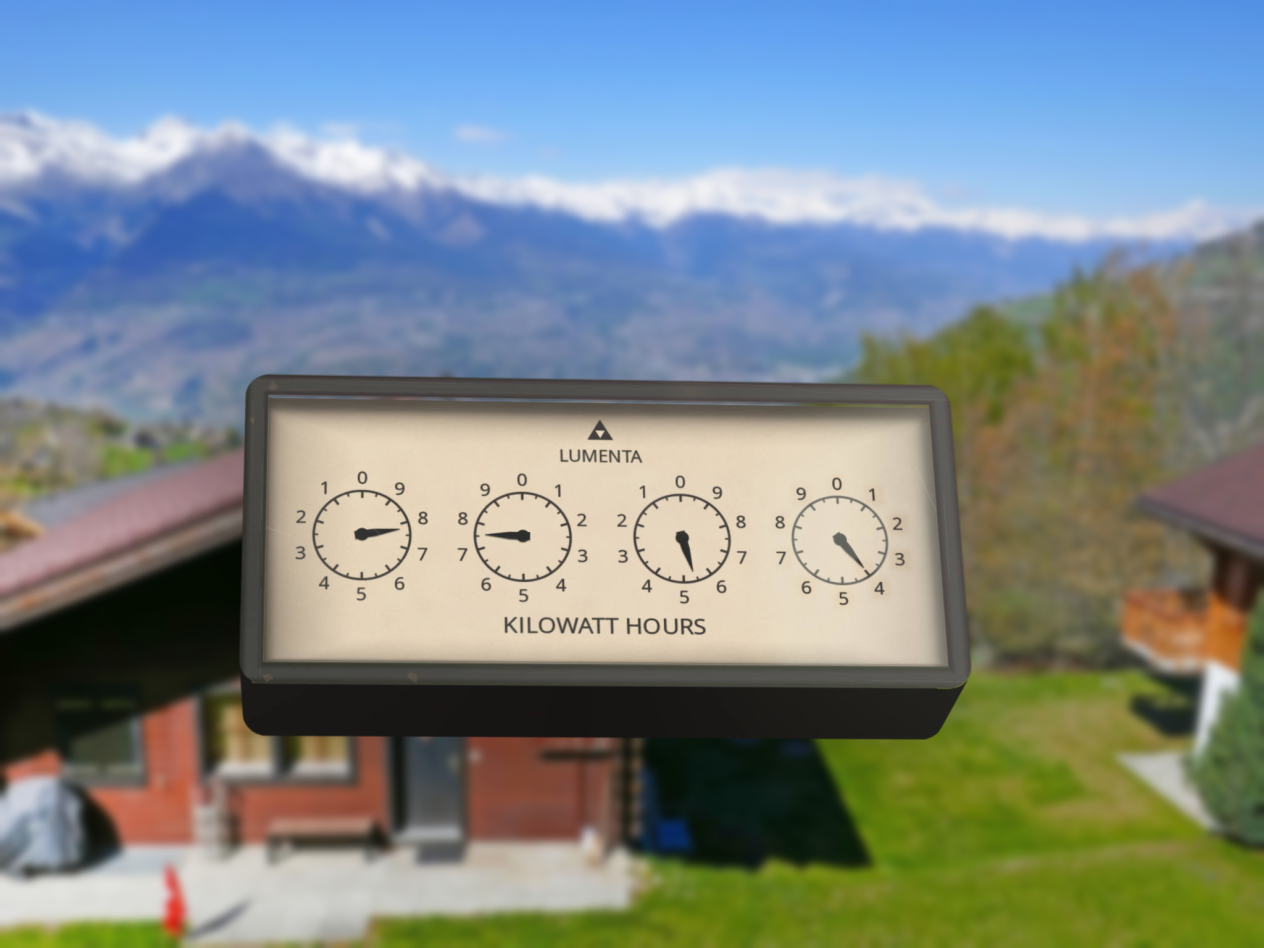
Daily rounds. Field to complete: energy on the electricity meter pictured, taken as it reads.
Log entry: 7754 kWh
